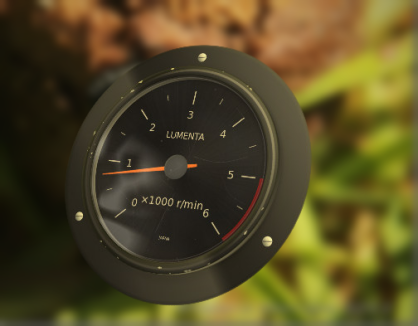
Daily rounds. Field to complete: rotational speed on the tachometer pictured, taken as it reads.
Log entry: 750 rpm
